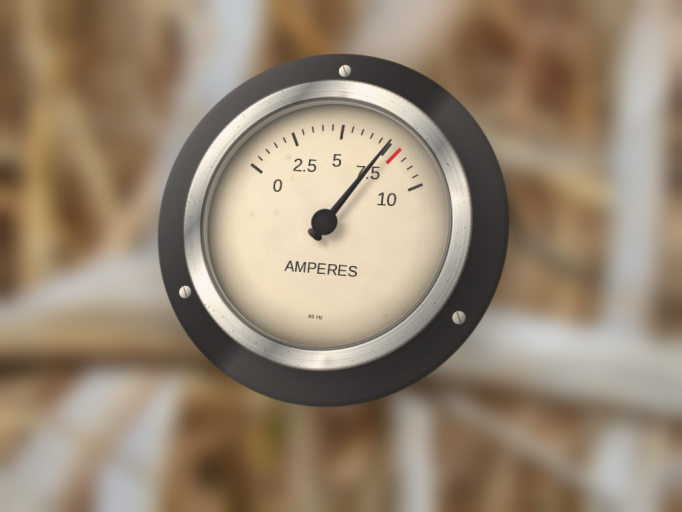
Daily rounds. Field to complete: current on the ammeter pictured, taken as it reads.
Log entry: 7.5 A
